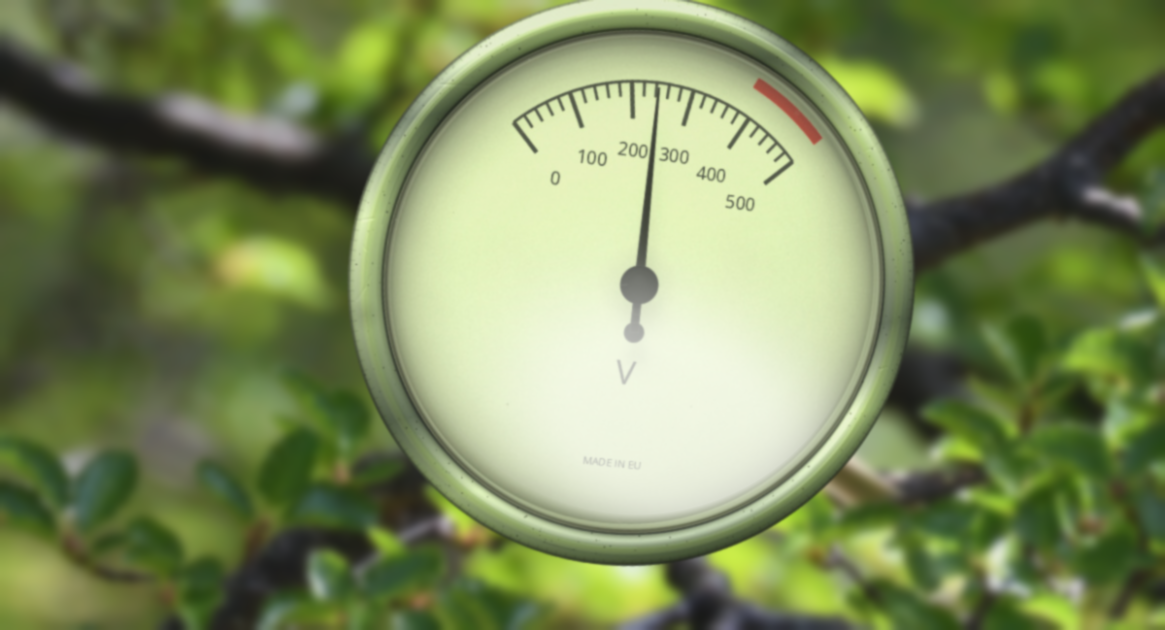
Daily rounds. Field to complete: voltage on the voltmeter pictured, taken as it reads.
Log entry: 240 V
